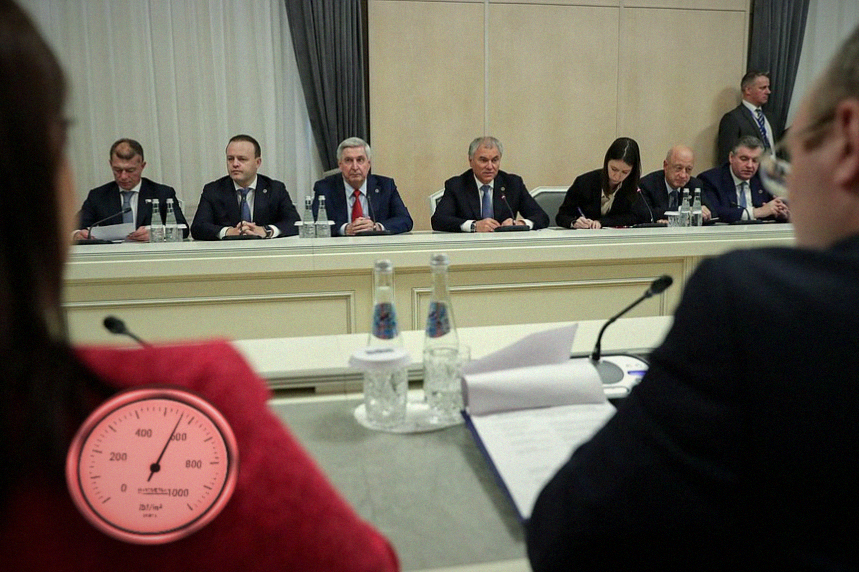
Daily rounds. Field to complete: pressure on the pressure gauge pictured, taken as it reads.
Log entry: 560 psi
